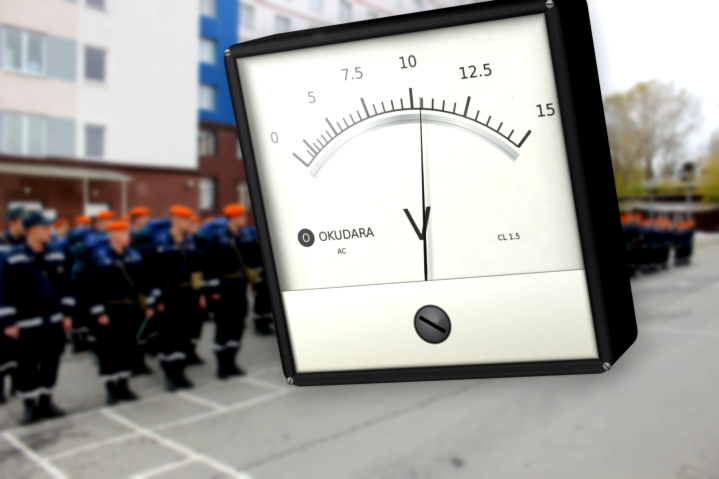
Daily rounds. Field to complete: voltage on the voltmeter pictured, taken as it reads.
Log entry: 10.5 V
